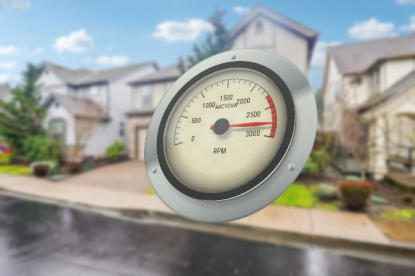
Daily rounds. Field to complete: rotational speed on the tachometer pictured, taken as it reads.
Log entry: 2800 rpm
